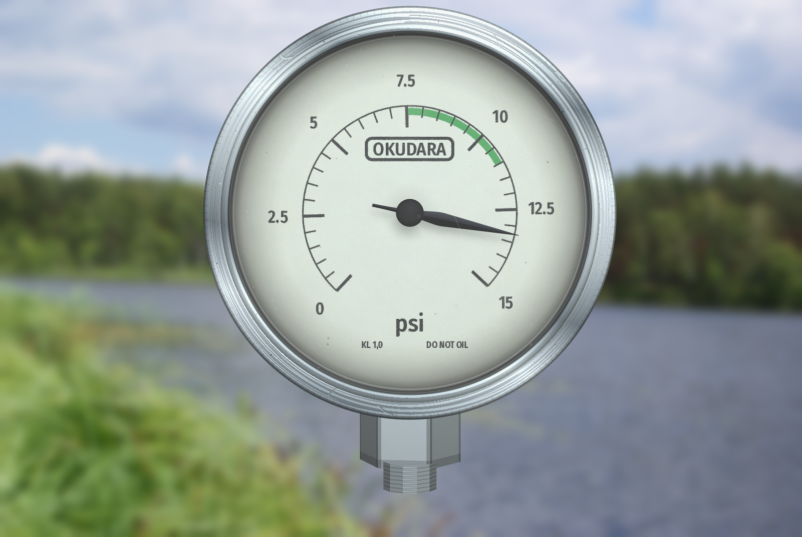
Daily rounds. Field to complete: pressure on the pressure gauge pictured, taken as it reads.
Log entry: 13.25 psi
